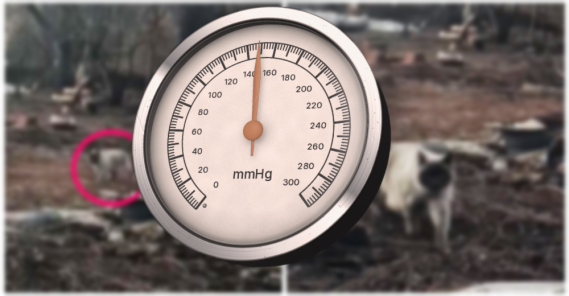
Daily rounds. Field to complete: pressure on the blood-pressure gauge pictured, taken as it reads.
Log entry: 150 mmHg
